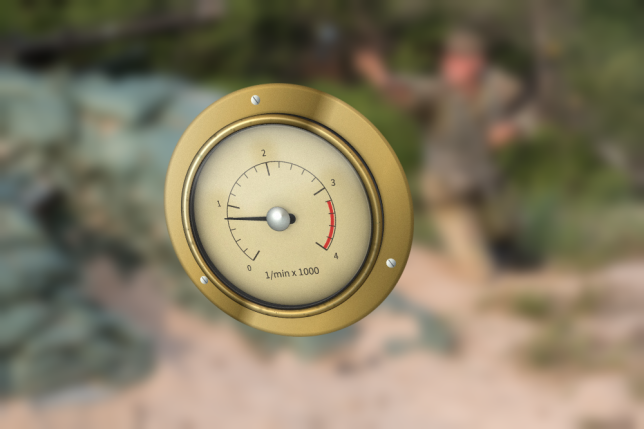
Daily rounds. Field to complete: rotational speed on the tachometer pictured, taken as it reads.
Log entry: 800 rpm
